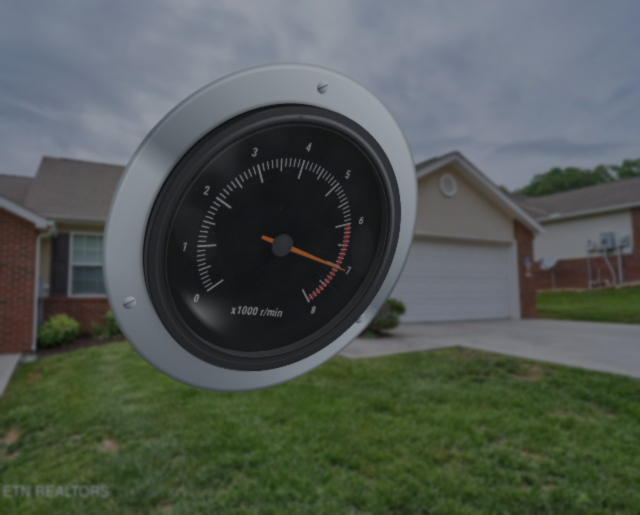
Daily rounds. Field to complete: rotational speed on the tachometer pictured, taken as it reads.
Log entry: 7000 rpm
